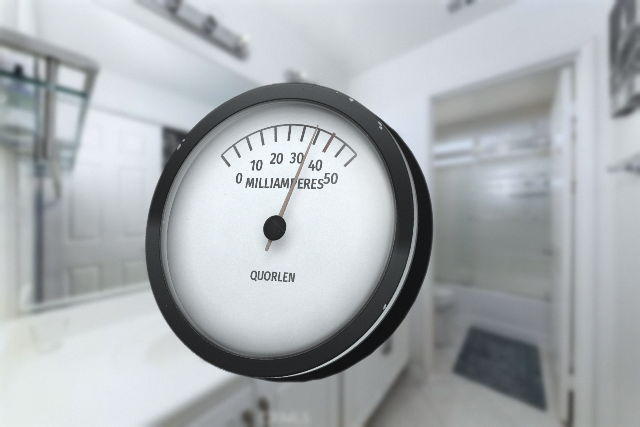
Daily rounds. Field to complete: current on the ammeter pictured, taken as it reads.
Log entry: 35 mA
